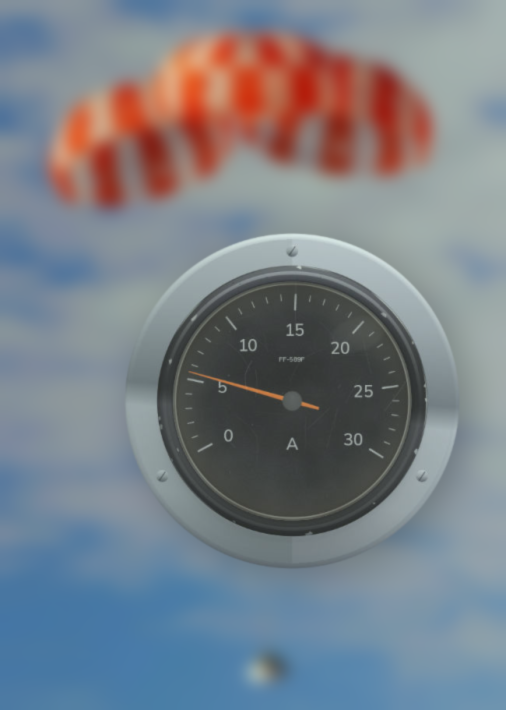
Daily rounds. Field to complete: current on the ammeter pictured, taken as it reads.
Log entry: 5.5 A
